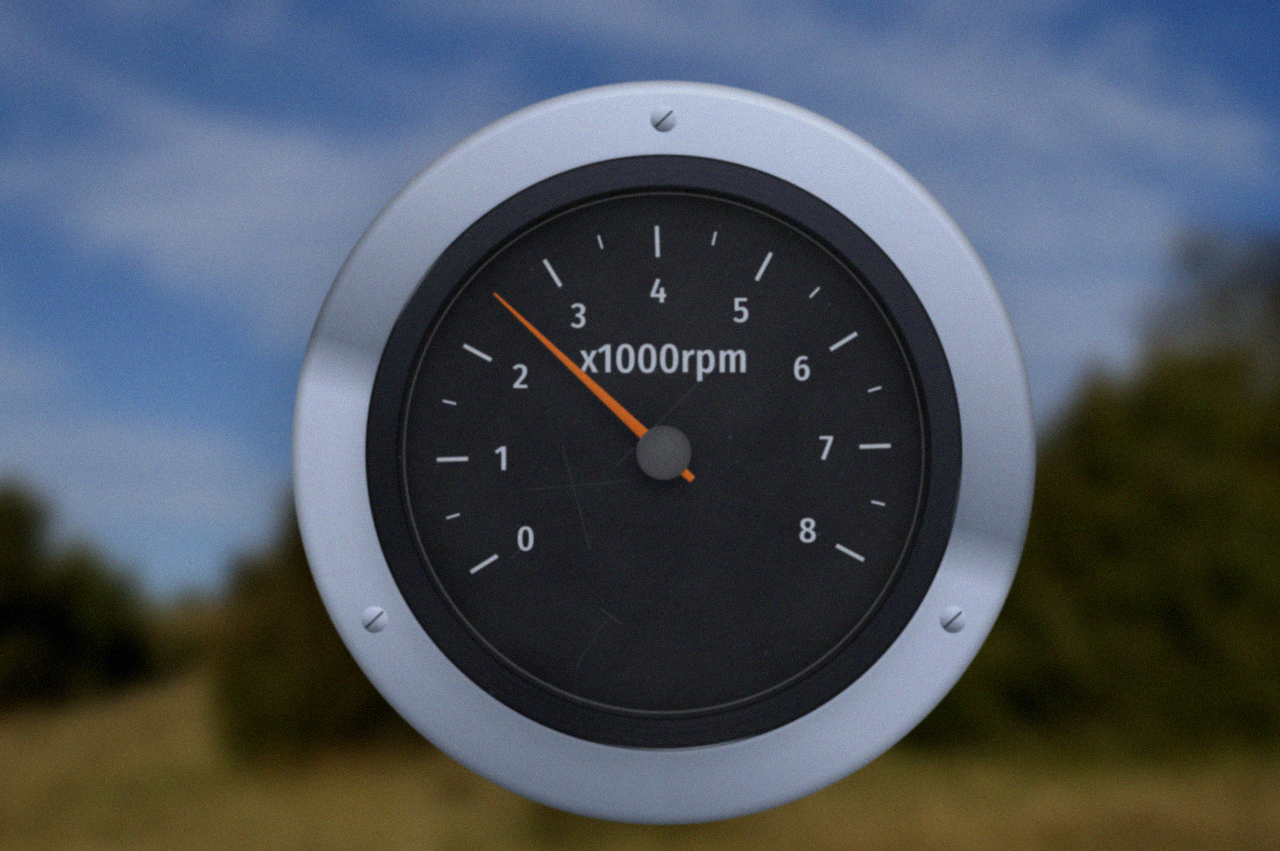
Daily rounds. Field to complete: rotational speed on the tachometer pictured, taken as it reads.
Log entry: 2500 rpm
